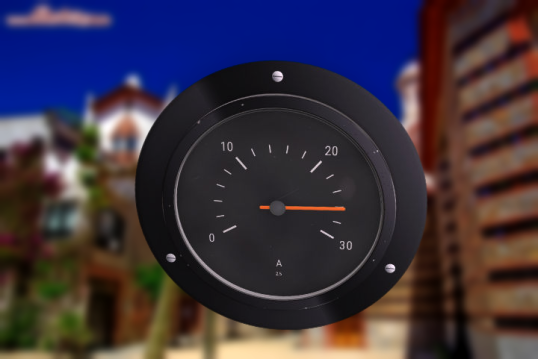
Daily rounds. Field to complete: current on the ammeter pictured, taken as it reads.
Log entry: 26 A
